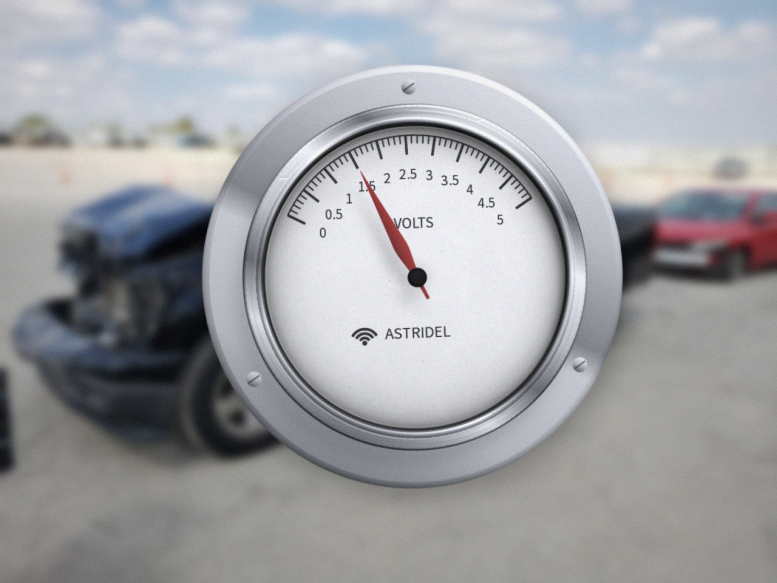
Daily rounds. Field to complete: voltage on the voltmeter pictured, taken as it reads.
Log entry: 1.5 V
